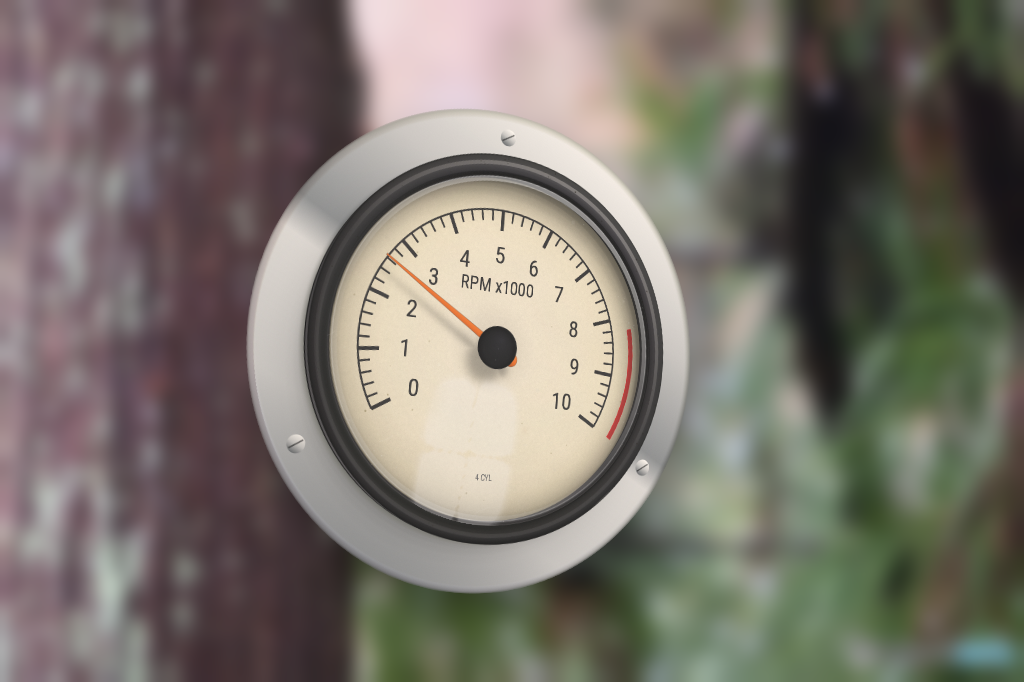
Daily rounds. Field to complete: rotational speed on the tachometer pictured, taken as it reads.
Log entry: 2600 rpm
